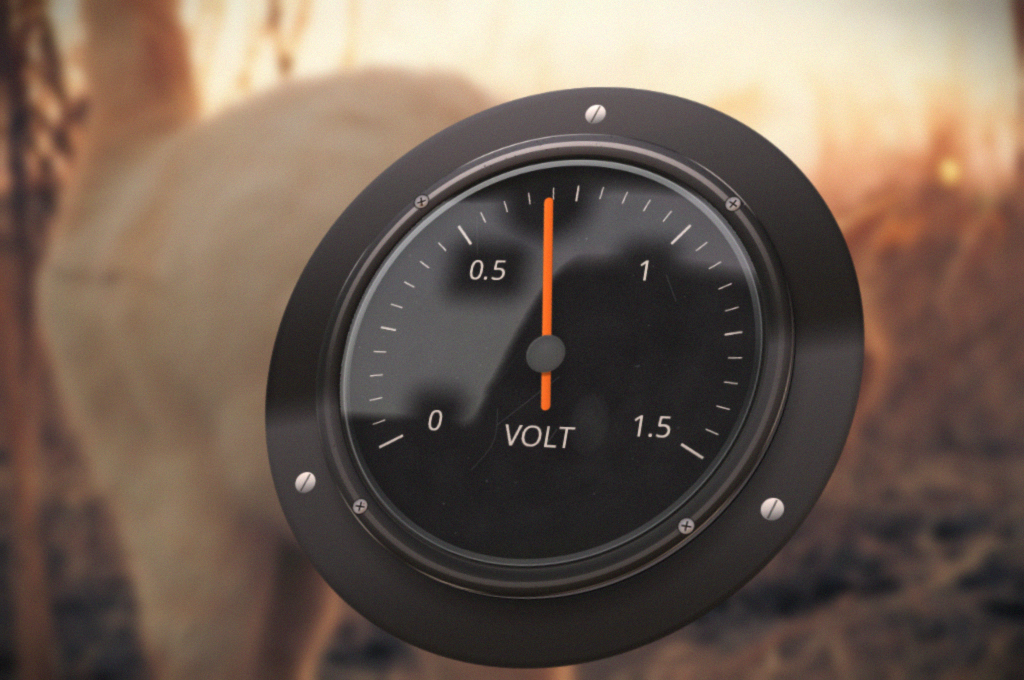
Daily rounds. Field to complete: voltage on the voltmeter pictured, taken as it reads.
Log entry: 0.7 V
